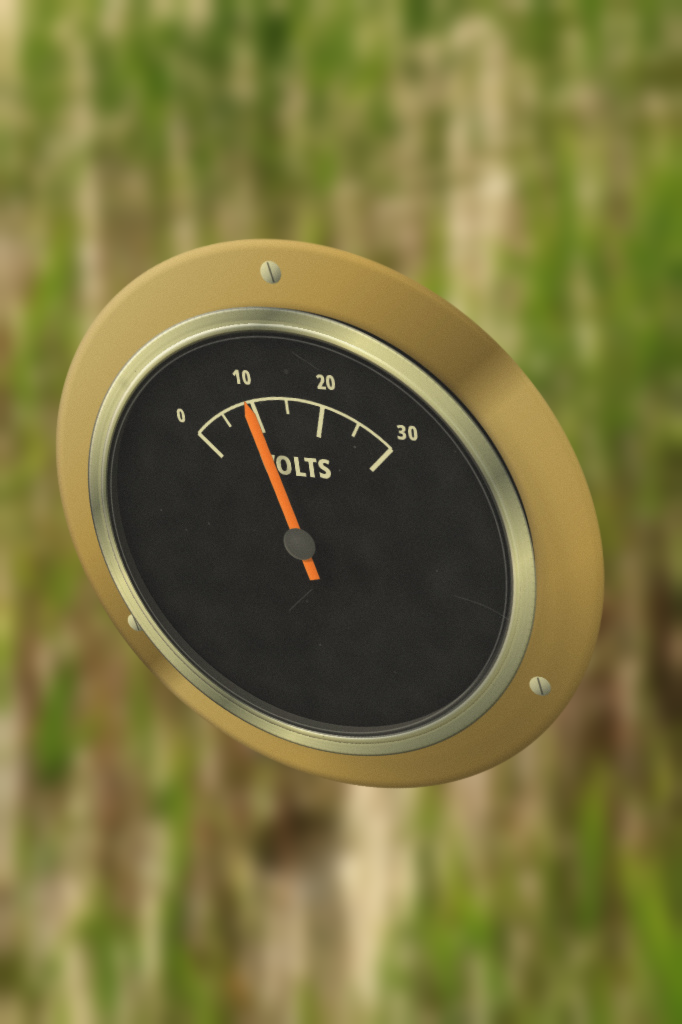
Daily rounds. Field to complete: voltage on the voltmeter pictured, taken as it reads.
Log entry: 10 V
